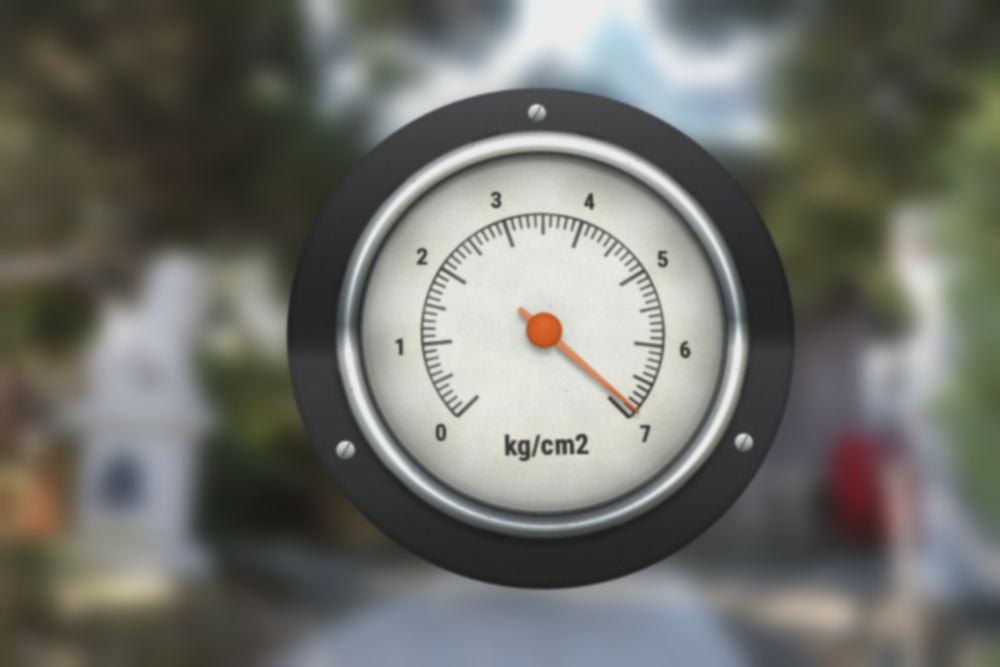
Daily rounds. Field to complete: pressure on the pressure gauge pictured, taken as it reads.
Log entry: 6.9 kg/cm²
